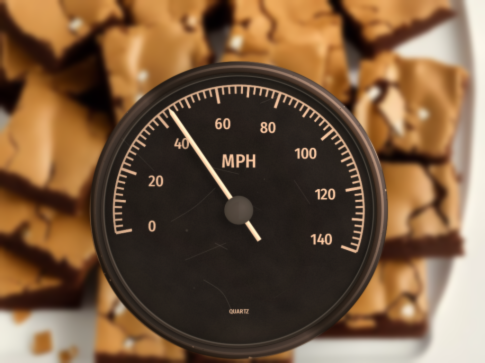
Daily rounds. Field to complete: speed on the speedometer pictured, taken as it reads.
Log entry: 44 mph
